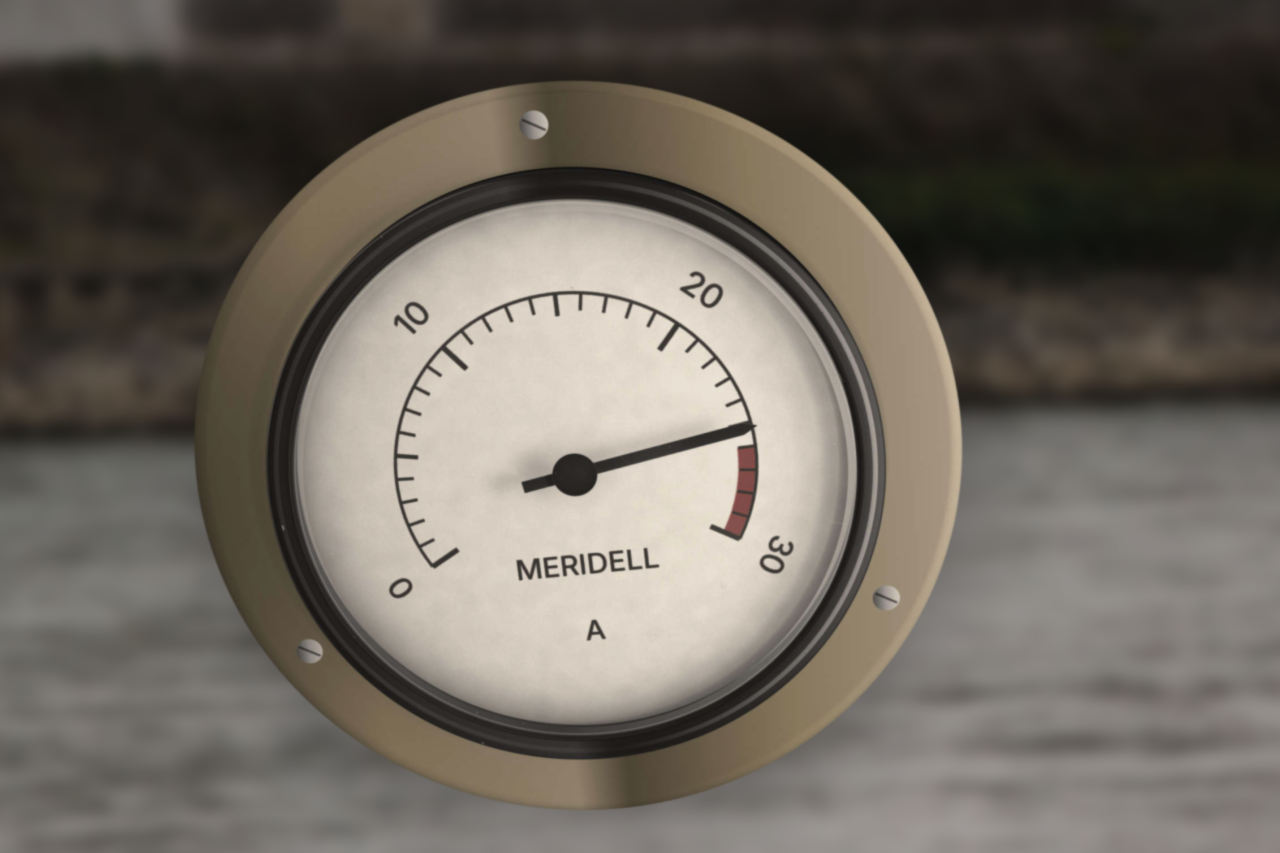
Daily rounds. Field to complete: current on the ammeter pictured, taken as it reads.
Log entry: 25 A
